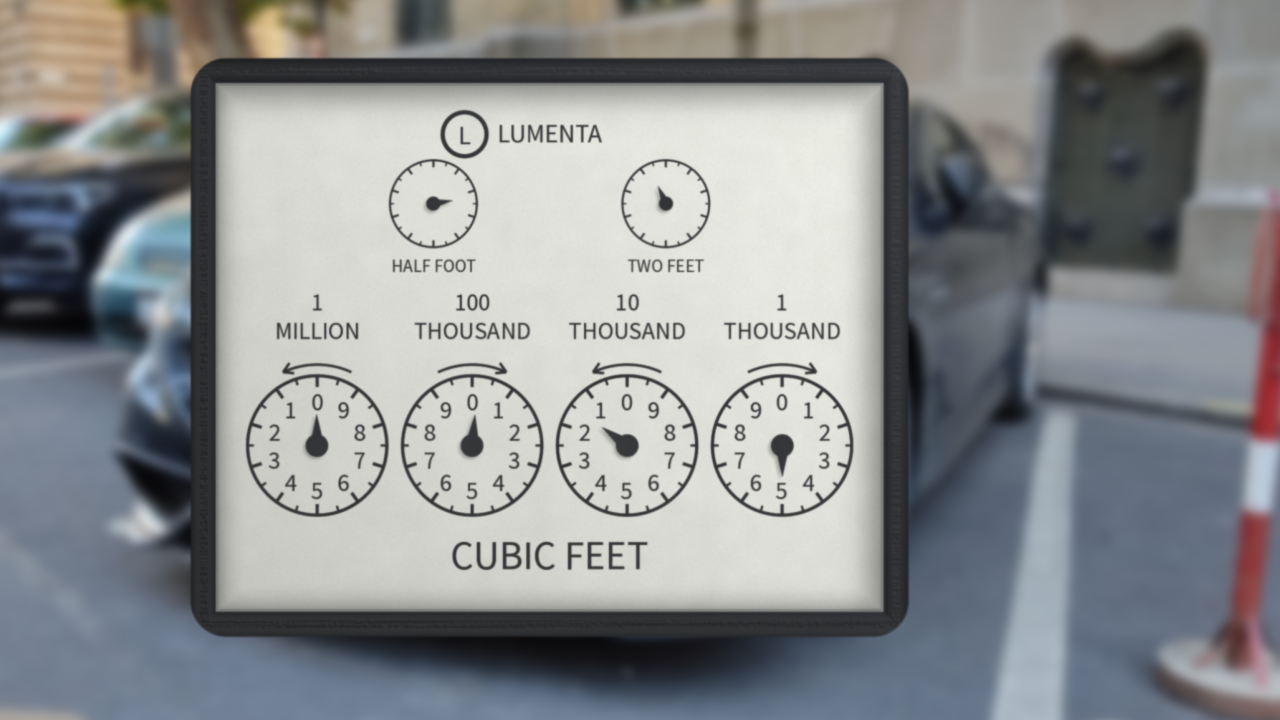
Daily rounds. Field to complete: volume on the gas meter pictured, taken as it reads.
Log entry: 1500 ft³
